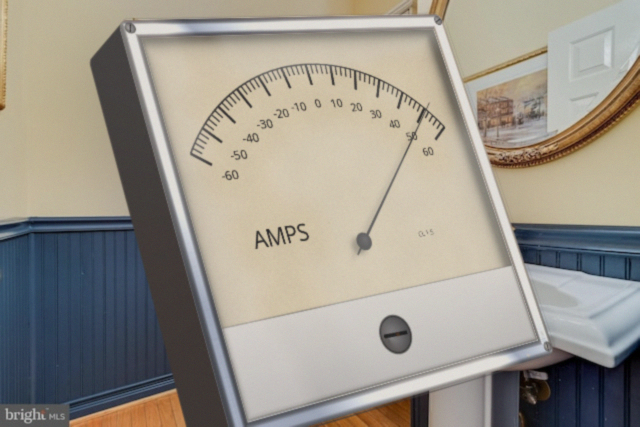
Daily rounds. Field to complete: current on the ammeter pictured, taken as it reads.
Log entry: 50 A
